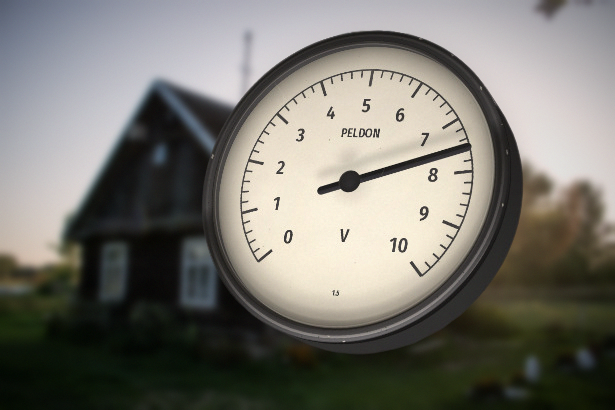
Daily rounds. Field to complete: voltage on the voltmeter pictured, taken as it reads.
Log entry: 7.6 V
